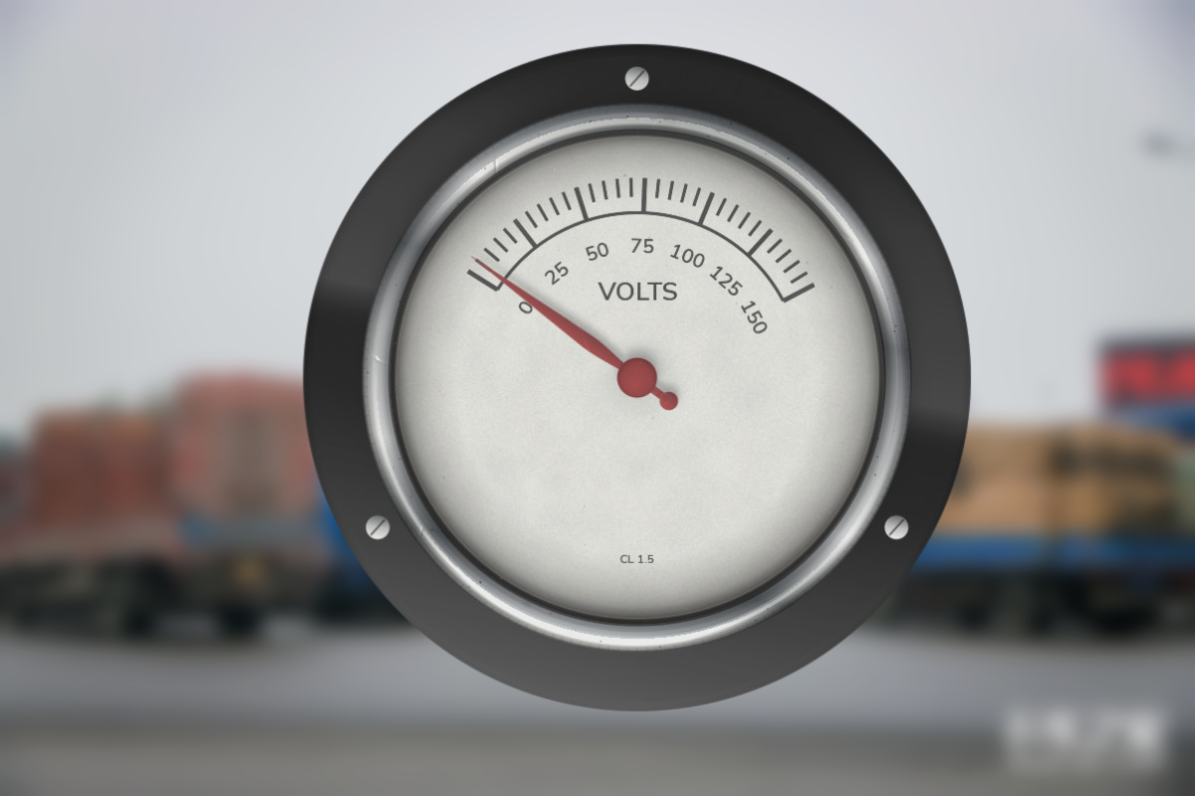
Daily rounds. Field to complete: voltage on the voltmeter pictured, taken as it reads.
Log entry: 5 V
